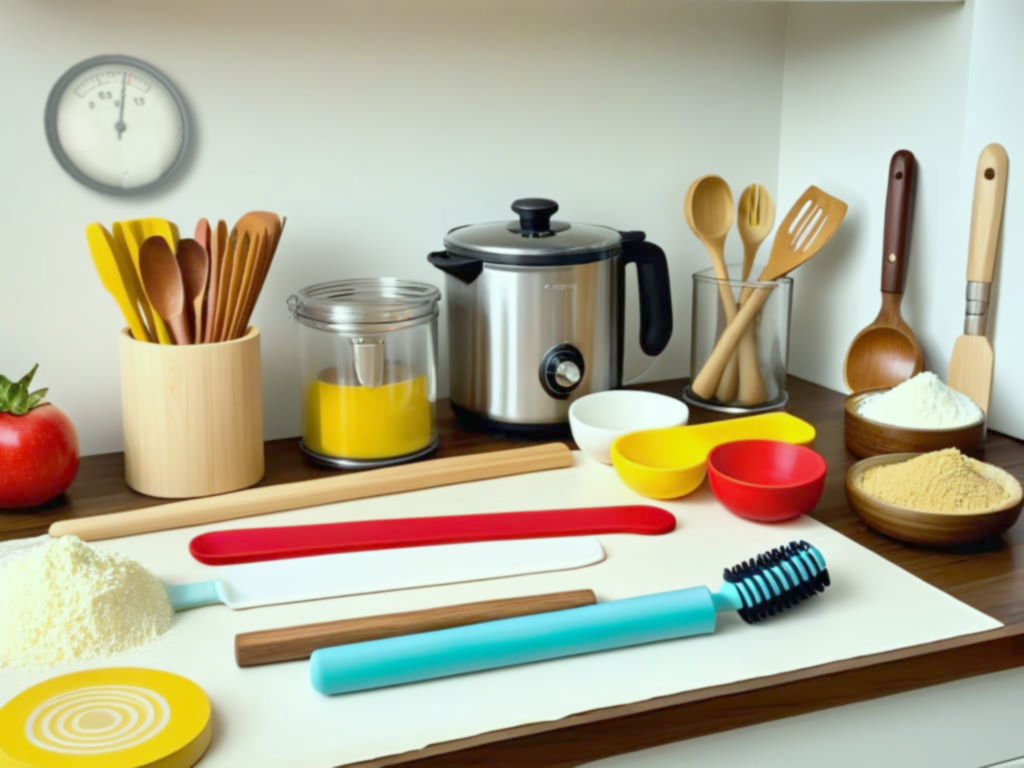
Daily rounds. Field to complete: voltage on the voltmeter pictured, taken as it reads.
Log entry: 1 V
